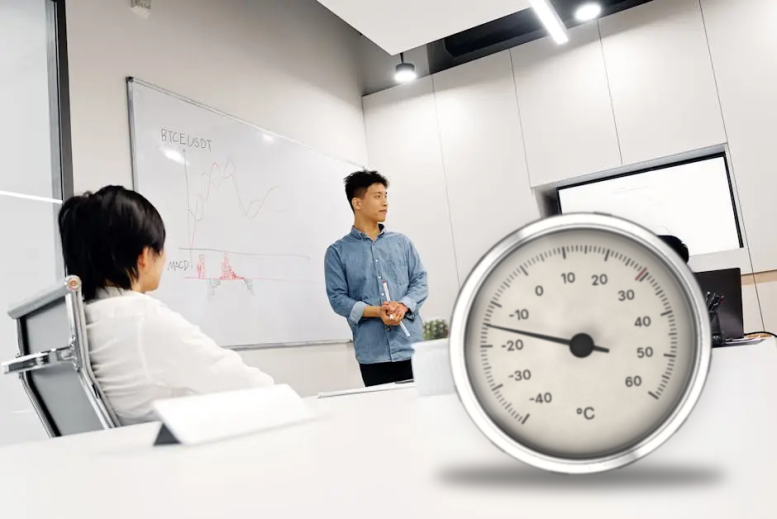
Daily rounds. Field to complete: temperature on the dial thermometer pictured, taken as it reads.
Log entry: -15 °C
